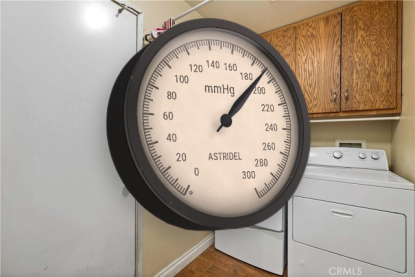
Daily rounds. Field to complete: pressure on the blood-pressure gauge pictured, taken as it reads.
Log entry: 190 mmHg
